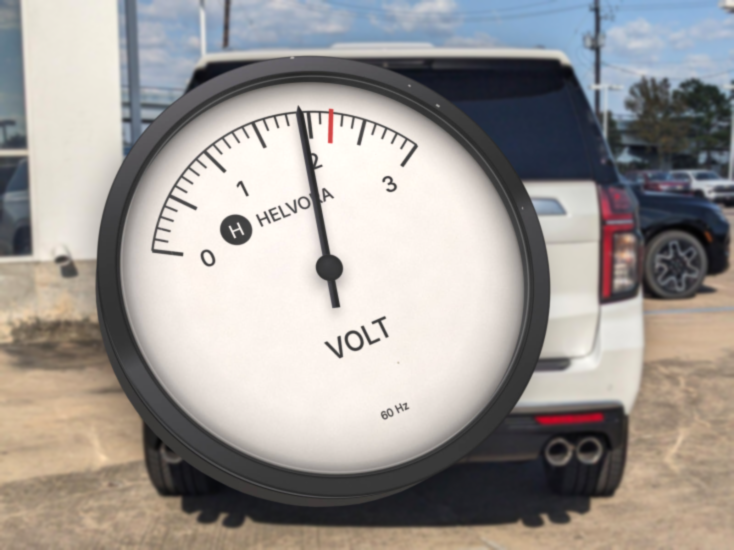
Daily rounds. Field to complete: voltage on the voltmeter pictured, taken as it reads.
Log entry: 1.9 V
